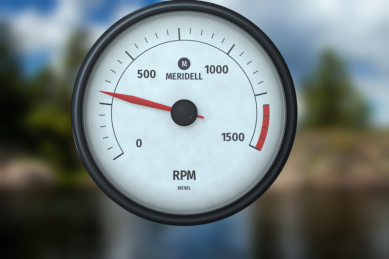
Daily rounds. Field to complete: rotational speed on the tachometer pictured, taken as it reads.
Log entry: 300 rpm
